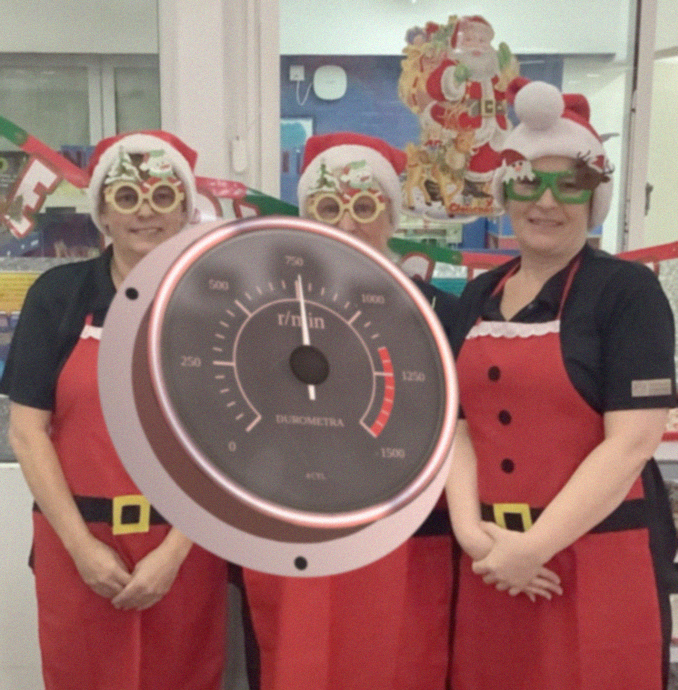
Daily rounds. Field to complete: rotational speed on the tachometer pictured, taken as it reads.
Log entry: 750 rpm
